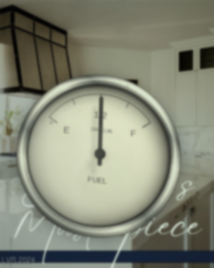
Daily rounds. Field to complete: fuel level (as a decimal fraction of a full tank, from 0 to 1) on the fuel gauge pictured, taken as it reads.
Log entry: 0.5
